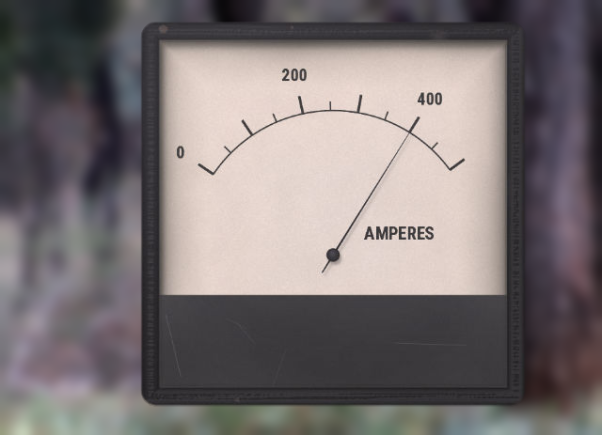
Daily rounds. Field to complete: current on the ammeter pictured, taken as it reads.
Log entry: 400 A
